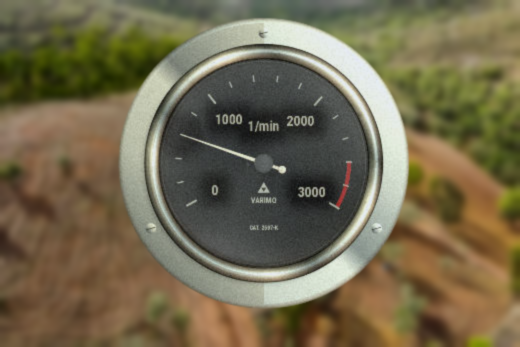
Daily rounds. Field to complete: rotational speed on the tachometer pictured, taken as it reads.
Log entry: 600 rpm
